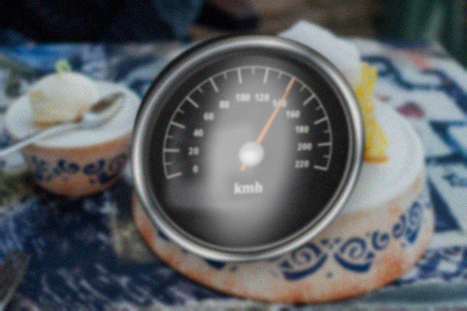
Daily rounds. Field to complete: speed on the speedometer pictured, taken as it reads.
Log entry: 140 km/h
